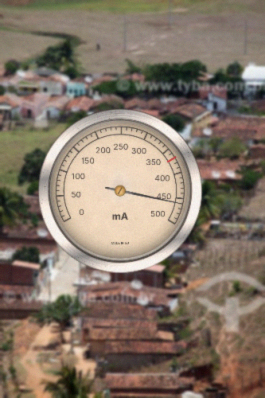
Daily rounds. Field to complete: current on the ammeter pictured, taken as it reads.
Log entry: 460 mA
